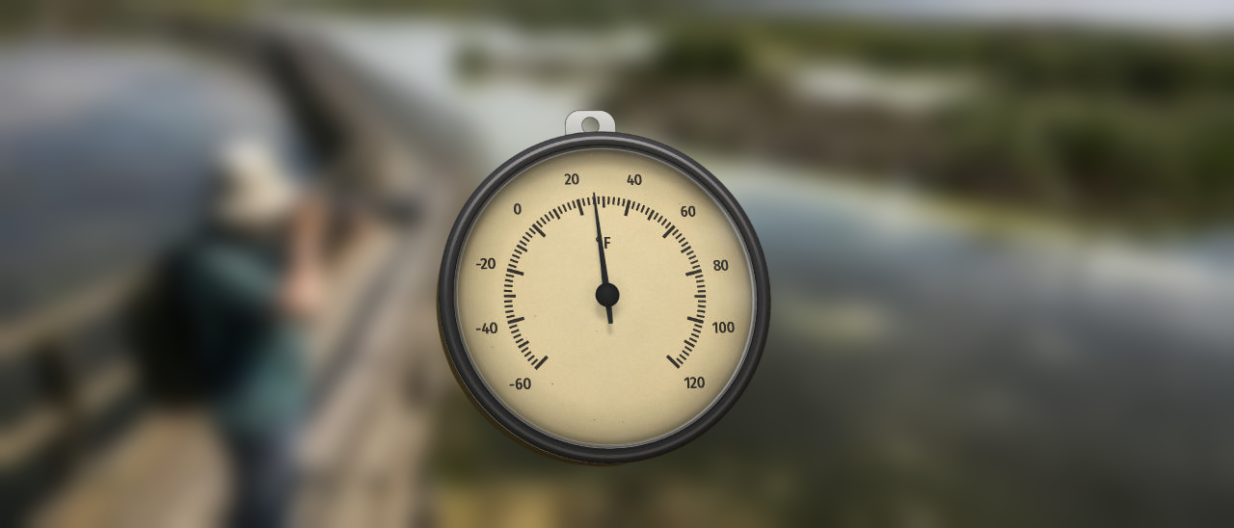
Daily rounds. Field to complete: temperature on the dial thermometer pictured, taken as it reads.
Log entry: 26 °F
